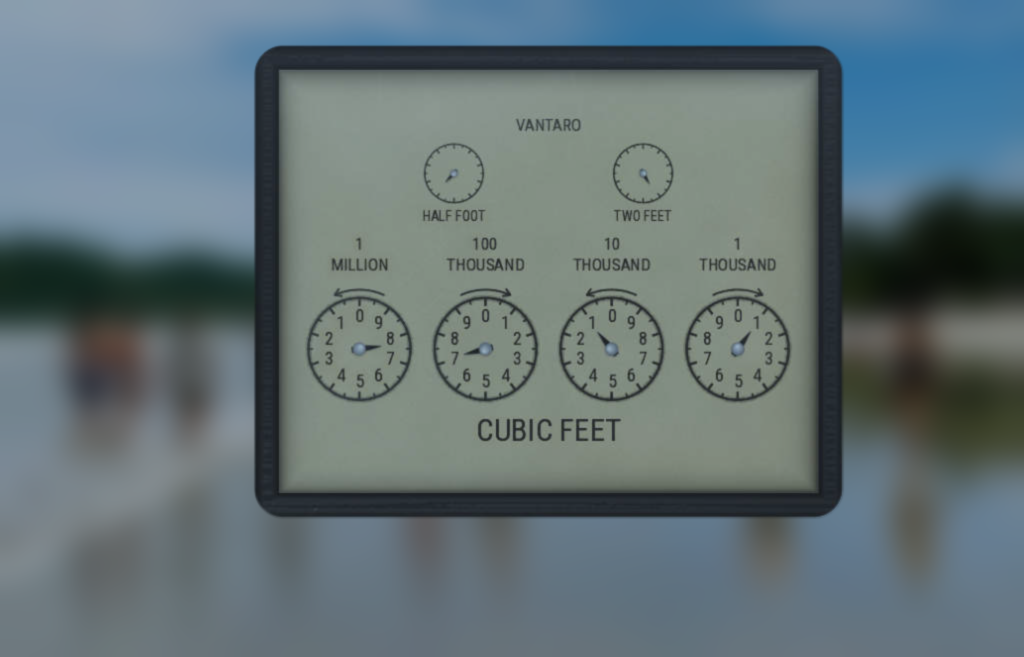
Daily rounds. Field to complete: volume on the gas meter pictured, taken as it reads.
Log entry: 771100 ft³
